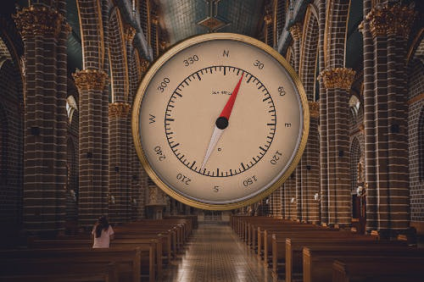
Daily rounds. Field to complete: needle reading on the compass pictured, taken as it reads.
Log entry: 20 °
